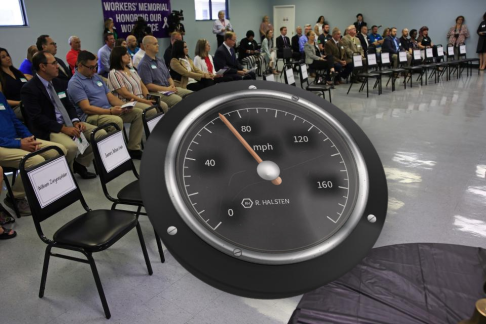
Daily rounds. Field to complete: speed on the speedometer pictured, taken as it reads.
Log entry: 70 mph
